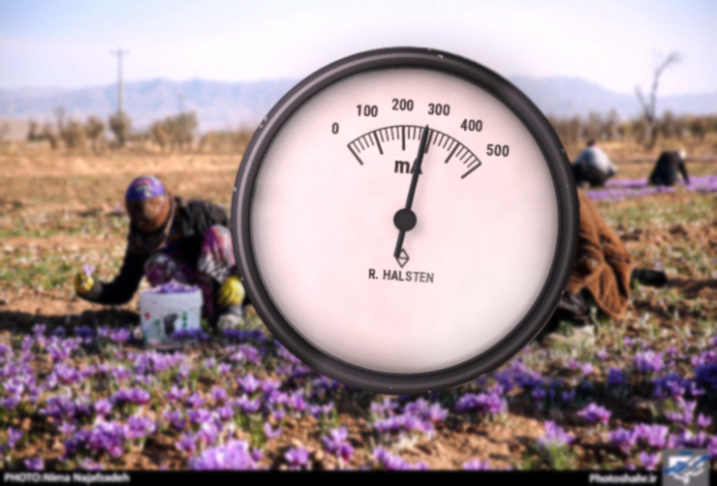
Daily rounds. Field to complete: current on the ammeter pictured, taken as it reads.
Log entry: 280 mA
